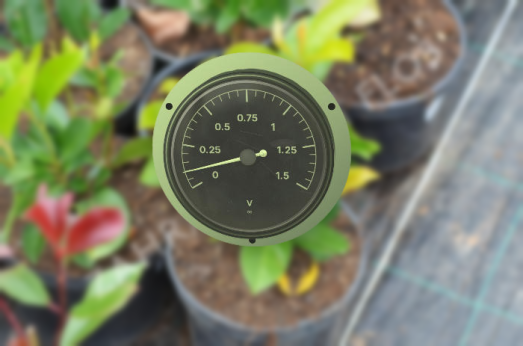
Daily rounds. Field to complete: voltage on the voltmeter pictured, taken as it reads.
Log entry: 0.1 V
